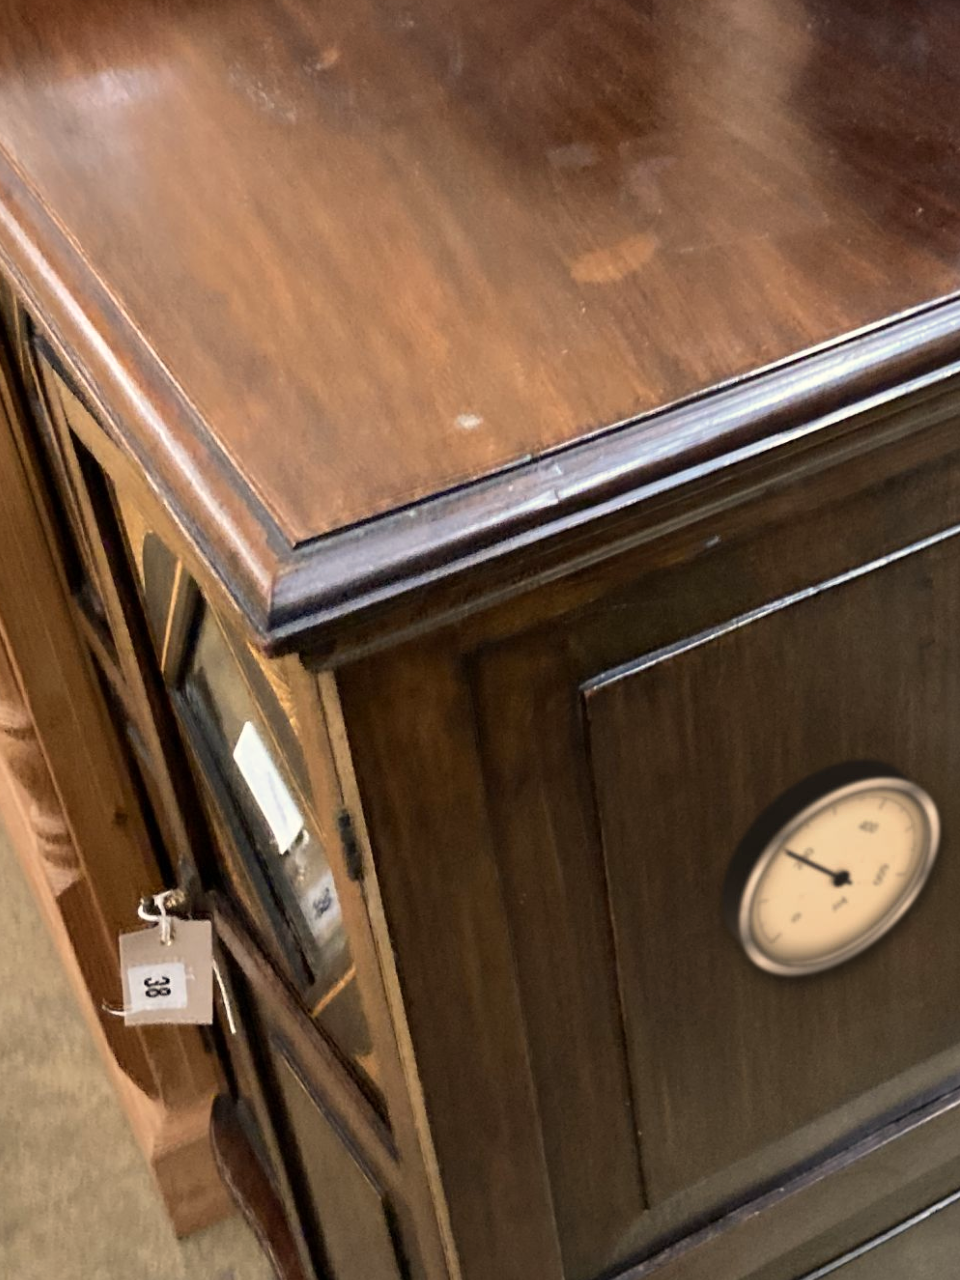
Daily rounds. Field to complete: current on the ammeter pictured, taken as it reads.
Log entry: 200 µA
